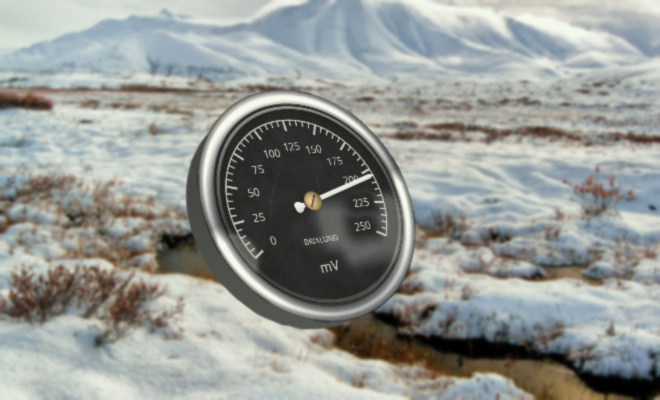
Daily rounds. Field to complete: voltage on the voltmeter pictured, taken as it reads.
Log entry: 205 mV
